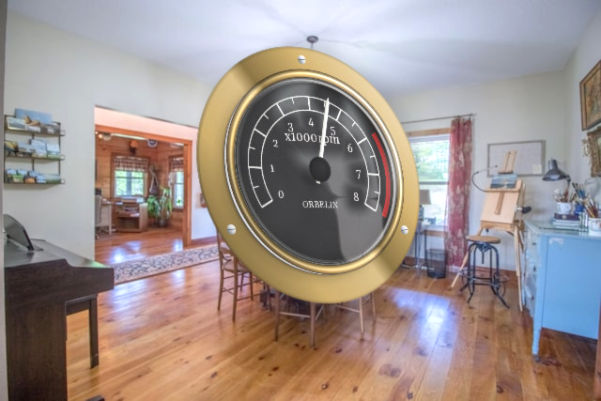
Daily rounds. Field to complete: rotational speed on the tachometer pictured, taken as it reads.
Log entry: 4500 rpm
